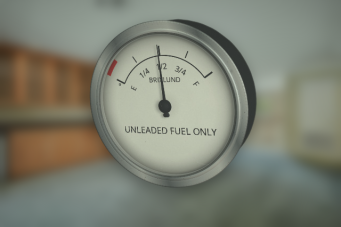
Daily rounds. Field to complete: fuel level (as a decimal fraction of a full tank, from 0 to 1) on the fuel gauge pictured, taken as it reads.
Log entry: 0.5
